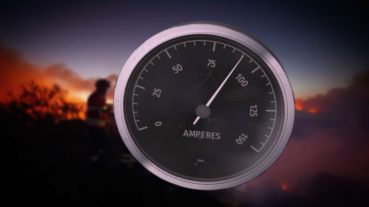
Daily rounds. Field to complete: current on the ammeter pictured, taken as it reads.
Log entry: 90 A
